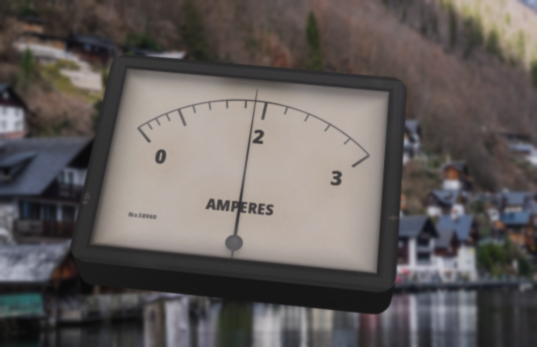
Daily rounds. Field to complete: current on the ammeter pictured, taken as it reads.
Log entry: 1.9 A
